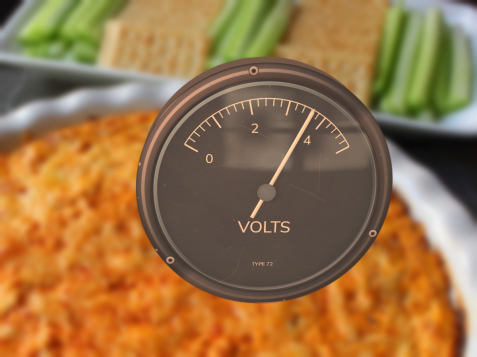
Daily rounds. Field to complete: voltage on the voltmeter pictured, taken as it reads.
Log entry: 3.6 V
